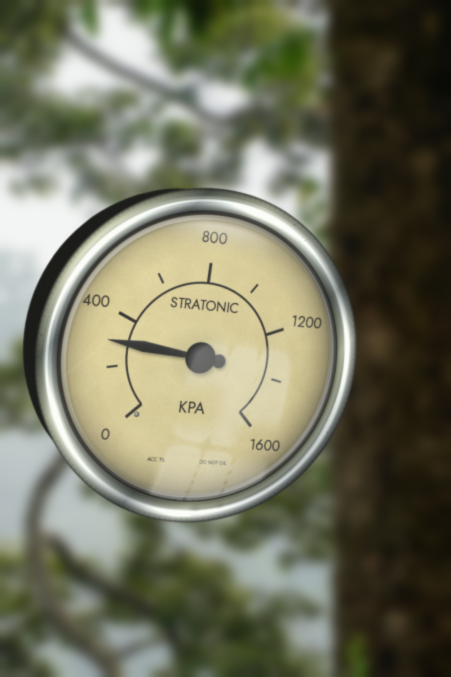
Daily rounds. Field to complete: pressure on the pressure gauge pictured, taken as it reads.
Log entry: 300 kPa
